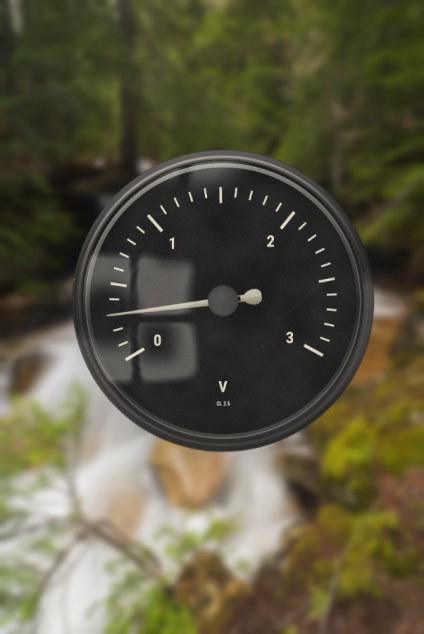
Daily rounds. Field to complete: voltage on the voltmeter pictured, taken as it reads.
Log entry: 0.3 V
